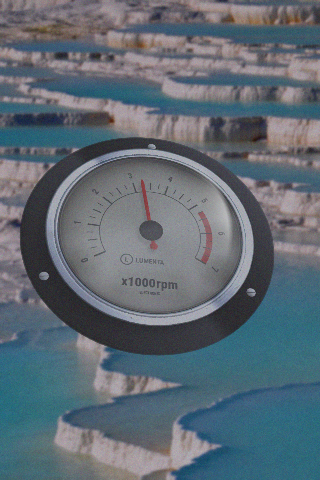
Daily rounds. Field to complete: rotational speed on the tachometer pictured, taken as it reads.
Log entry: 3250 rpm
